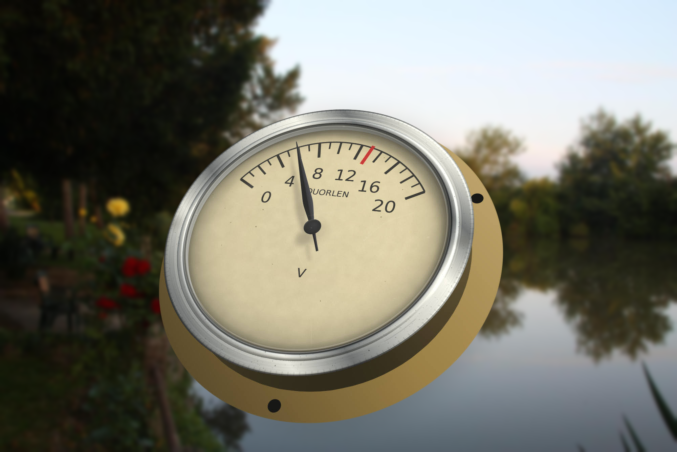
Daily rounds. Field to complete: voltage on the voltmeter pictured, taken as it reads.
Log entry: 6 V
